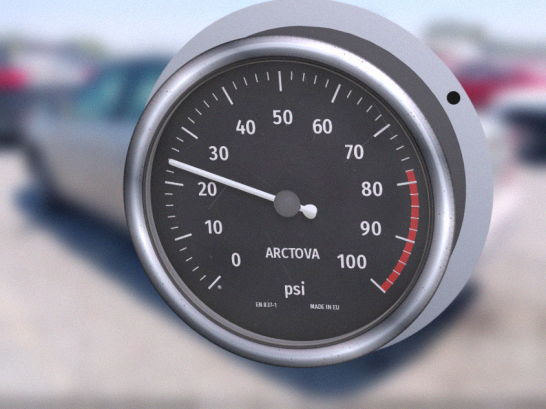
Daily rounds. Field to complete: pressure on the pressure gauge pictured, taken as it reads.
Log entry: 24 psi
